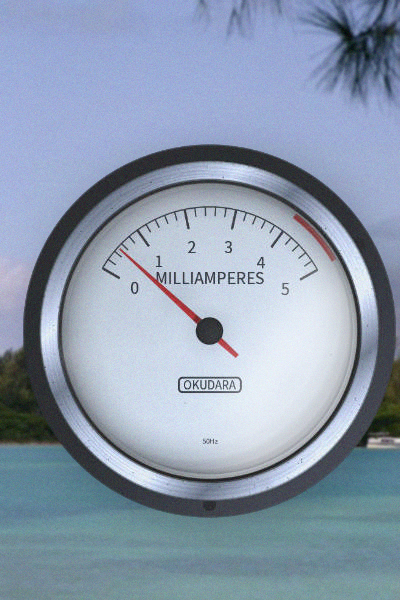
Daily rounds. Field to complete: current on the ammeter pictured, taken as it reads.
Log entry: 0.5 mA
